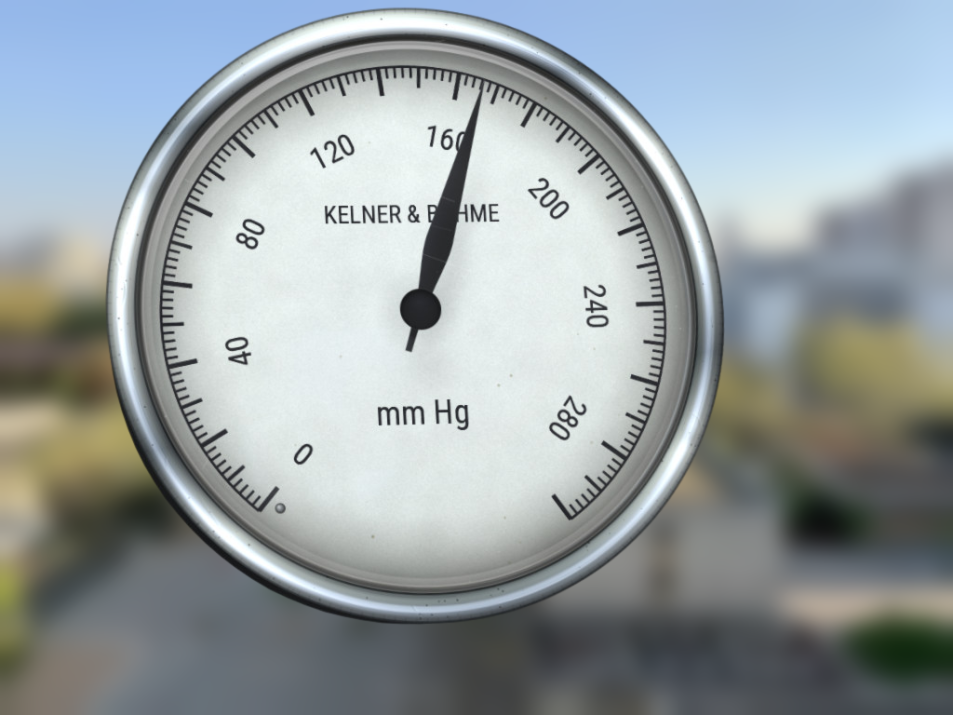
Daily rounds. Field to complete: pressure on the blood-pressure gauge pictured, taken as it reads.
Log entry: 166 mmHg
